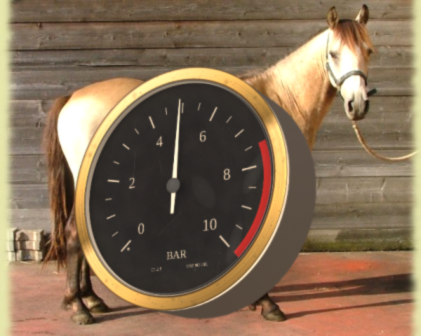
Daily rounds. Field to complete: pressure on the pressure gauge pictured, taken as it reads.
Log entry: 5 bar
